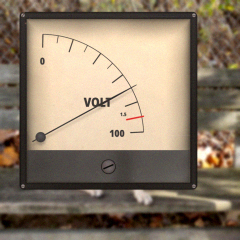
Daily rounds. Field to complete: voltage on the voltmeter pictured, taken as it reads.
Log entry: 70 V
